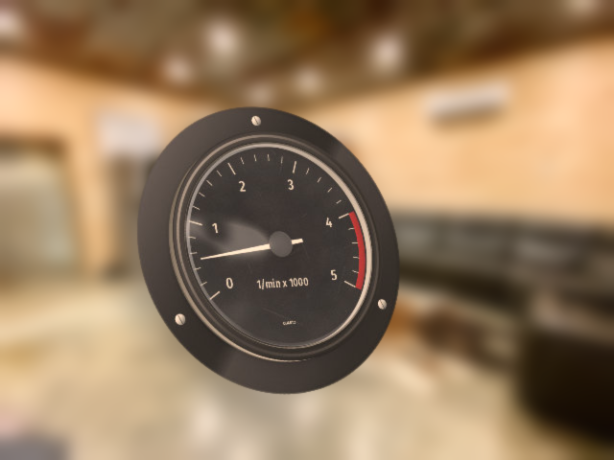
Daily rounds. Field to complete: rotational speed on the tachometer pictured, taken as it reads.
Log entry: 500 rpm
